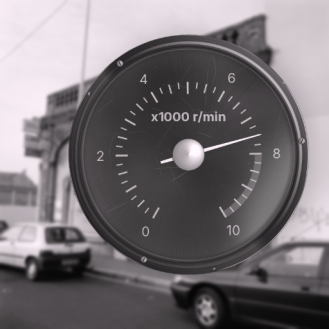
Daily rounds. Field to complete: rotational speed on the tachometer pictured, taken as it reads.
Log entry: 7500 rpm
